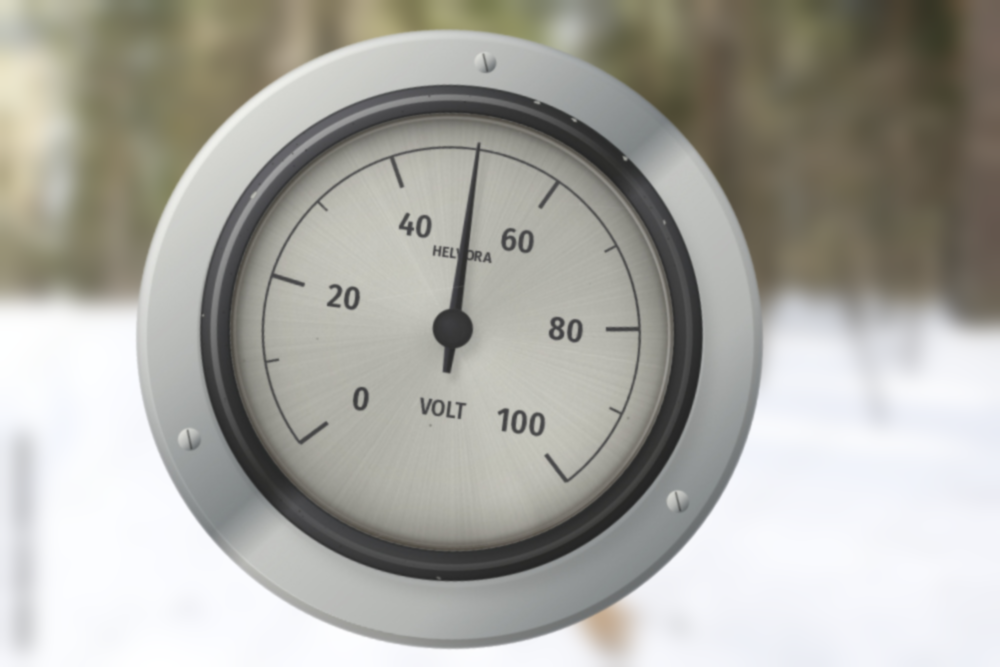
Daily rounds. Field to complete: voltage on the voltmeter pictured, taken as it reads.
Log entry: 50 V
